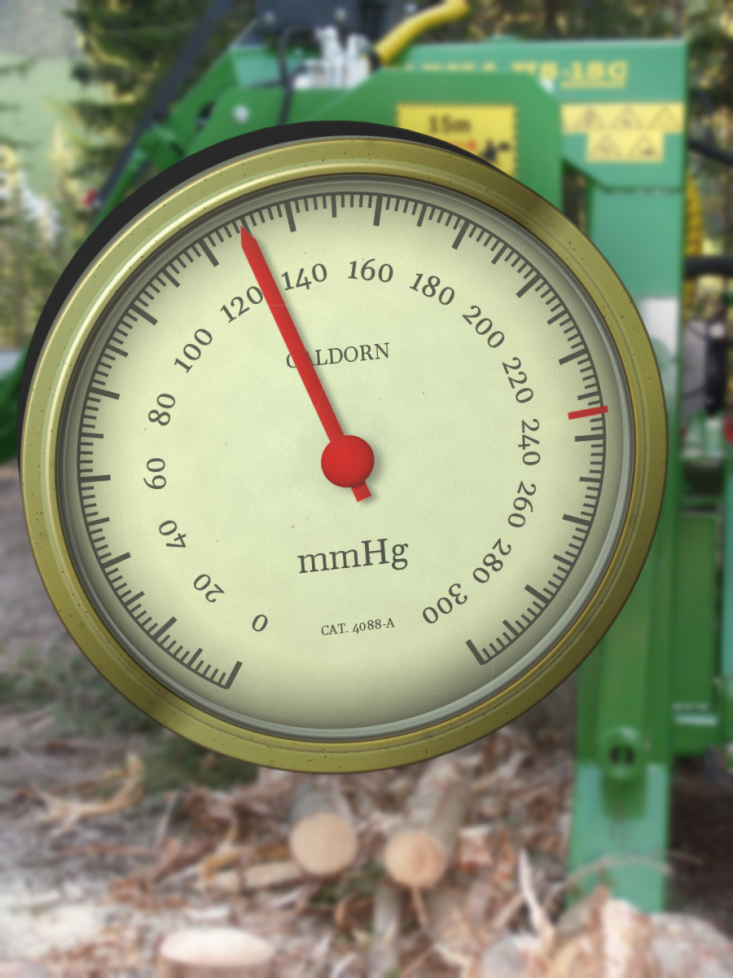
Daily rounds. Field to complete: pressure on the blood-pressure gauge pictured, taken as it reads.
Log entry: 129 mmHg
